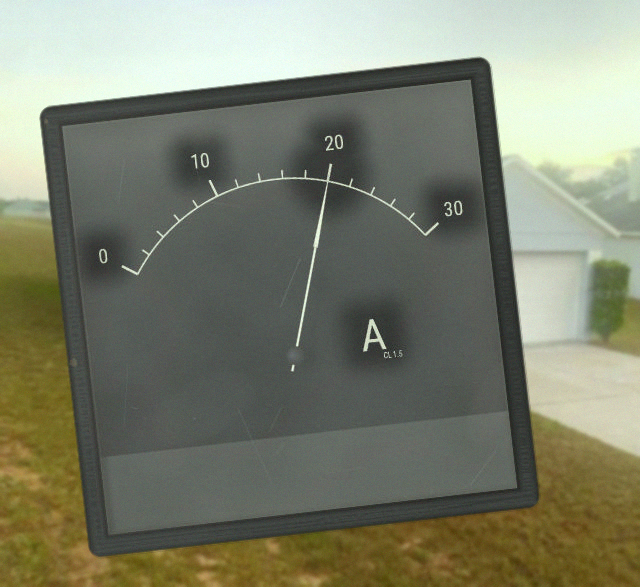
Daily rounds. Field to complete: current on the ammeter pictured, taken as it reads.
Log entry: 20 A
